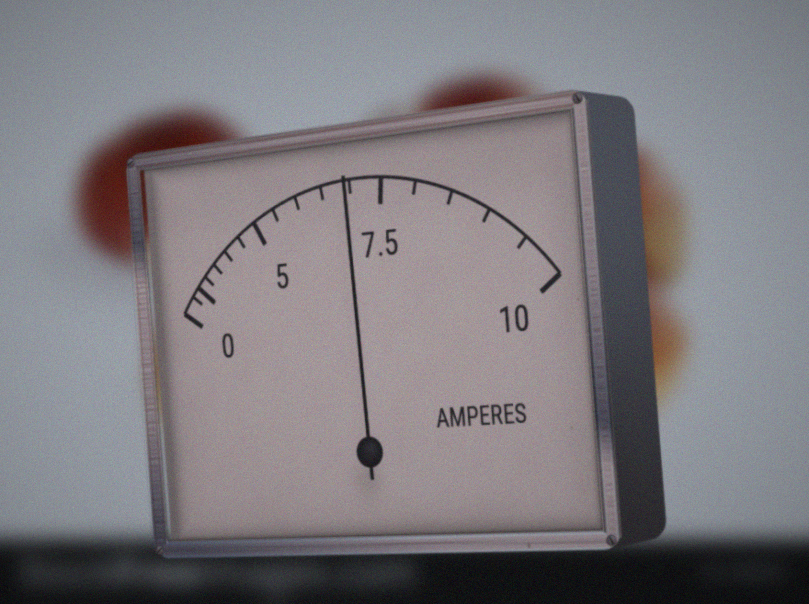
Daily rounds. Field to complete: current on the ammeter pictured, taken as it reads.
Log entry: 7 A
